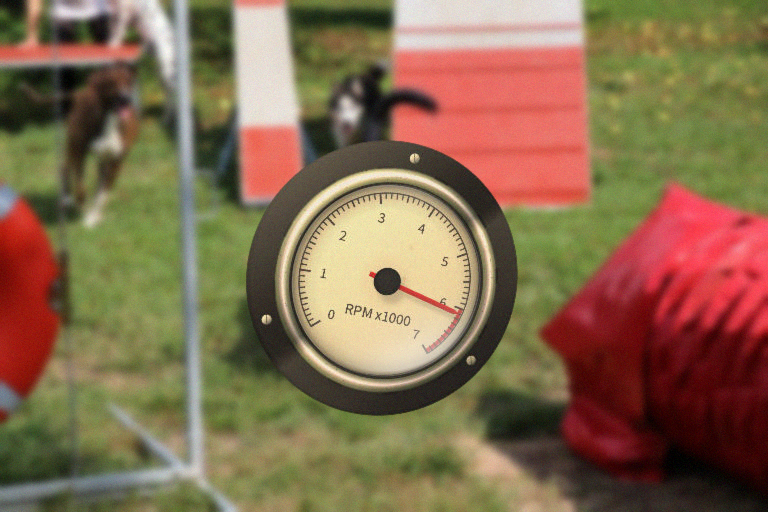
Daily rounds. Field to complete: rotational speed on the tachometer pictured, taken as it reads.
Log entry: 6100 rpm
